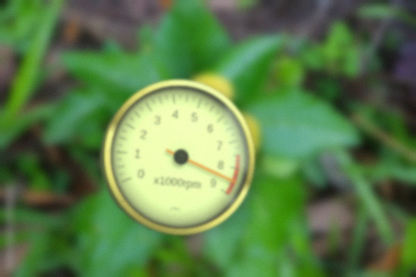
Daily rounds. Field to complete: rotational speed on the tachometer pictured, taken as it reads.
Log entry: 8500 rpm
